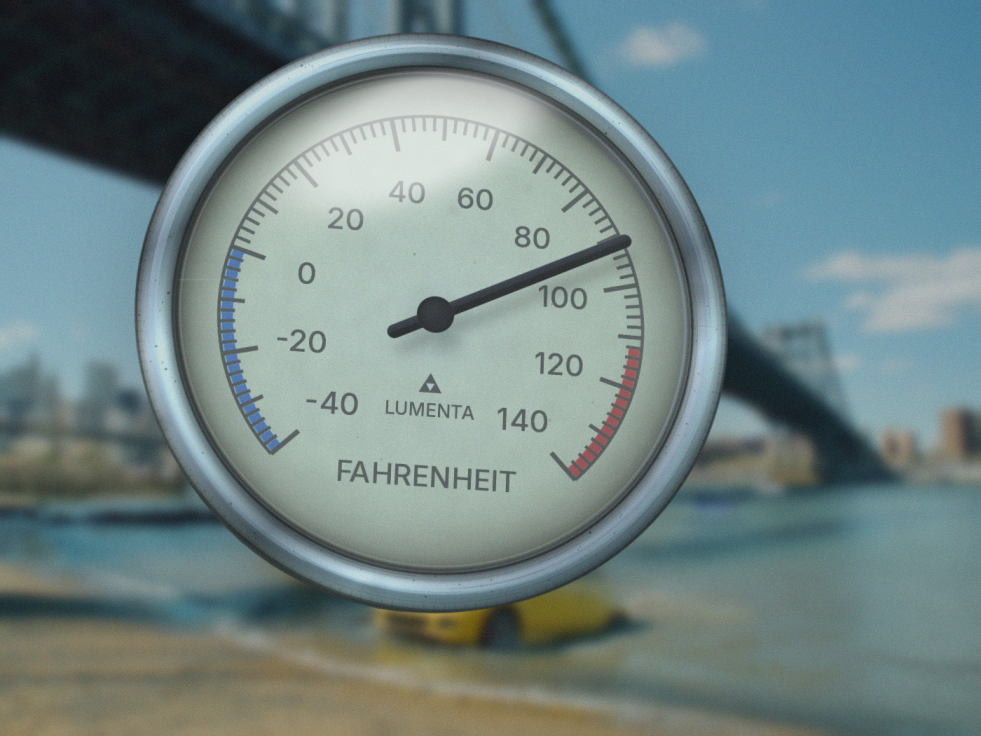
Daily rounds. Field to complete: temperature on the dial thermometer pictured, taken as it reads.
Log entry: 92 °F
